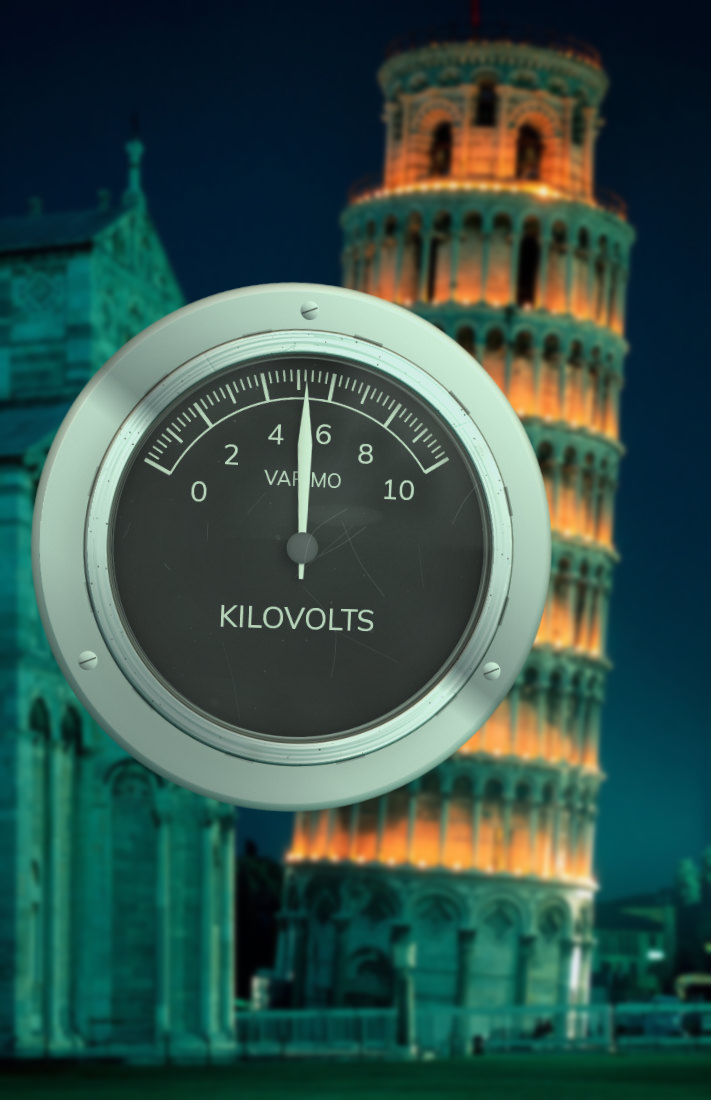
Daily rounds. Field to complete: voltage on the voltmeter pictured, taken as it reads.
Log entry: 5.2 kV
